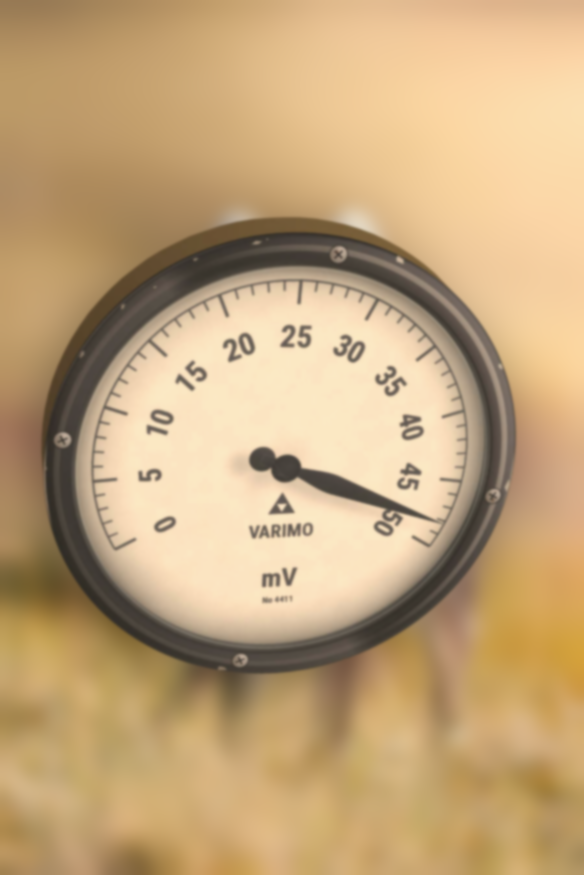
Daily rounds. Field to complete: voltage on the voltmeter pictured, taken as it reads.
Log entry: 48 mV
